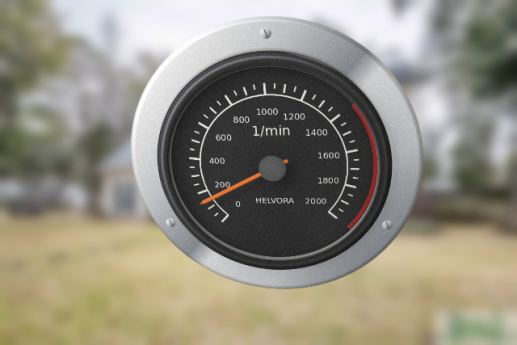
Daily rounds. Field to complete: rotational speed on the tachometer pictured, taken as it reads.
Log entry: 150 rpm
